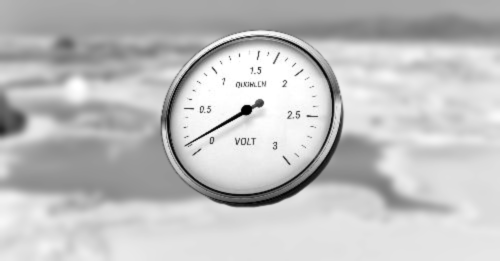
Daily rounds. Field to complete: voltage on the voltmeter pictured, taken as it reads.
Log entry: 0.1 V
